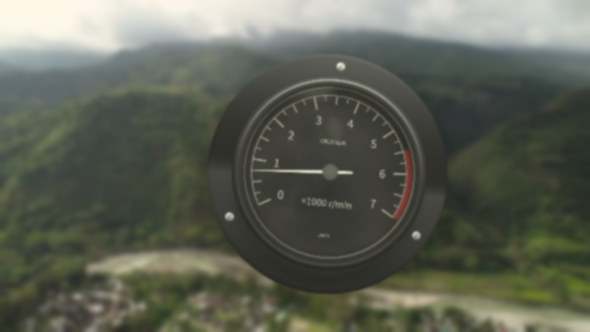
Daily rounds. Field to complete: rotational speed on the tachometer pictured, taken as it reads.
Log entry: 750 rpm
